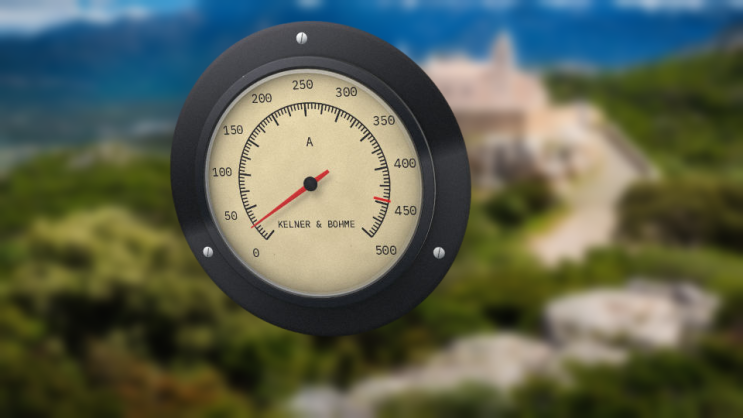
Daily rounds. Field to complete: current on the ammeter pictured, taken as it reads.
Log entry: 25 A
